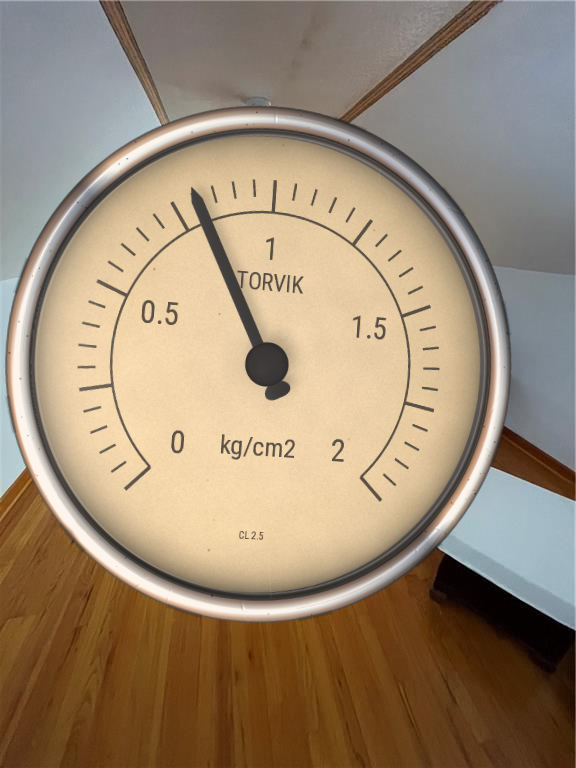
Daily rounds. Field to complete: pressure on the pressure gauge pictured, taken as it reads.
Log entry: 0.8 kg/cm²
